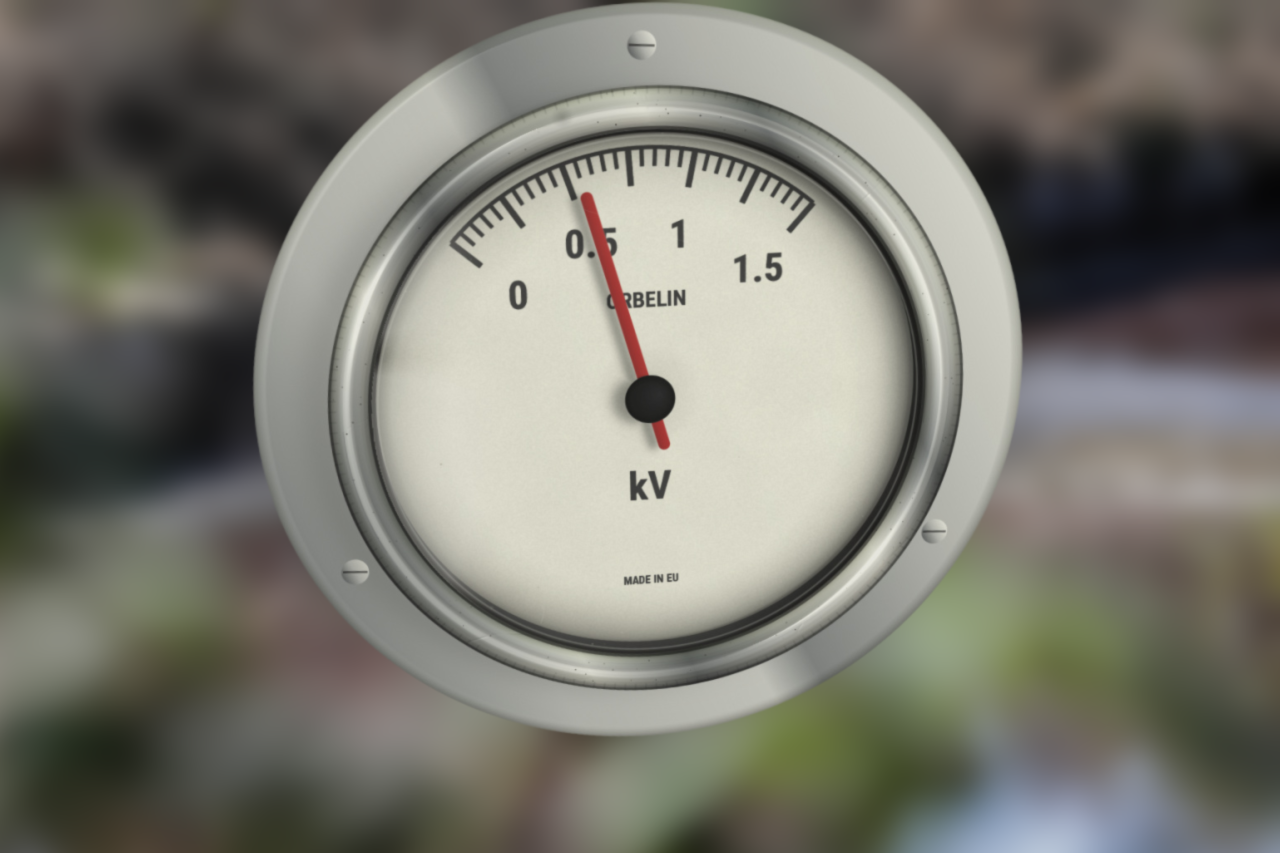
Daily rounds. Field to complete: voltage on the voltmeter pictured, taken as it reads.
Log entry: 0.55 kV
